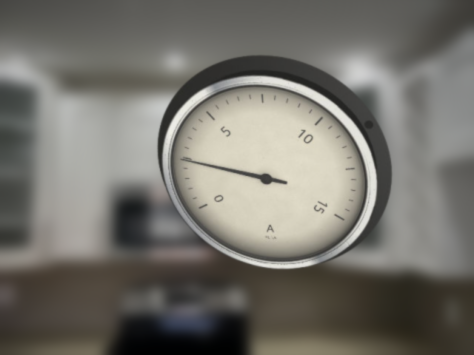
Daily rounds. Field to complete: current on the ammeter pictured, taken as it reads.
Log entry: 2.5 A
